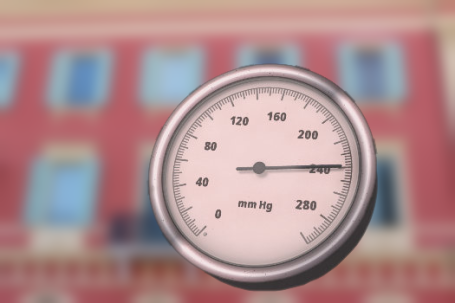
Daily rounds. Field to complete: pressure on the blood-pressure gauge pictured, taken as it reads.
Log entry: 240 mmHg
